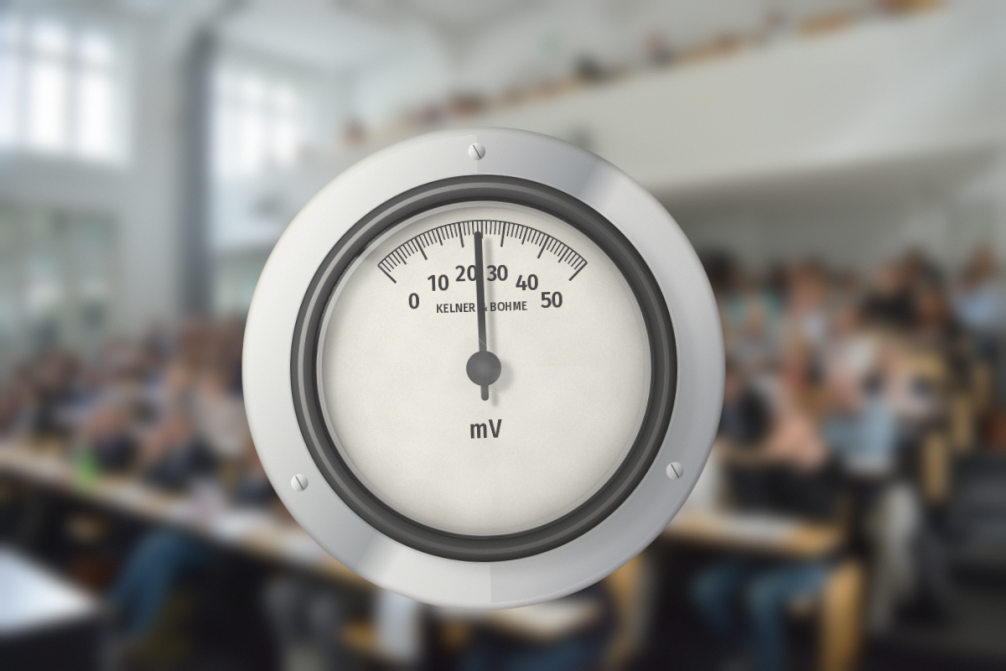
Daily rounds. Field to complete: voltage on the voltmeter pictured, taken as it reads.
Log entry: 24 mV
